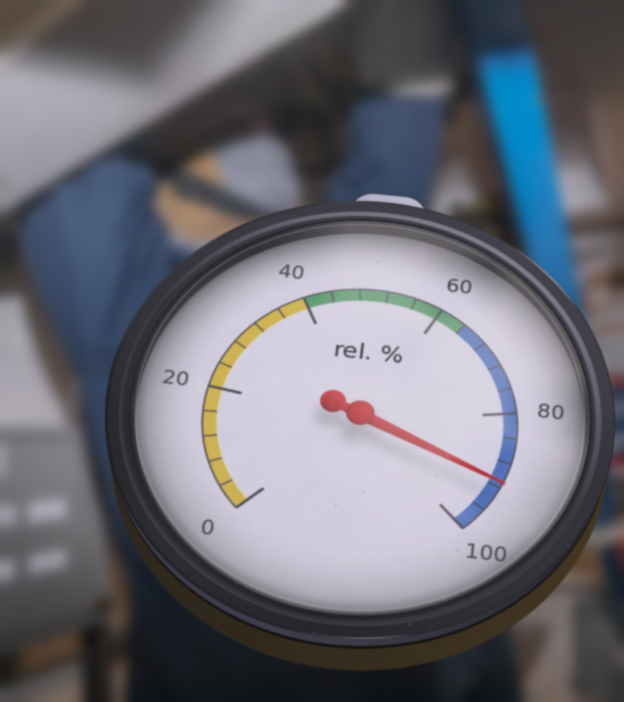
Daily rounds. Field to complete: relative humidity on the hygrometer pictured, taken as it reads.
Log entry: 92 %
